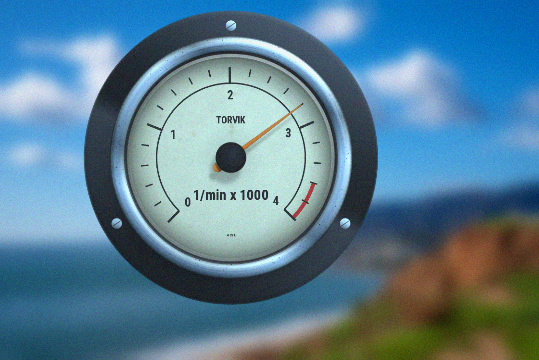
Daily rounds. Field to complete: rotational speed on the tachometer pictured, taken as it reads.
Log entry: 2800 rpm
